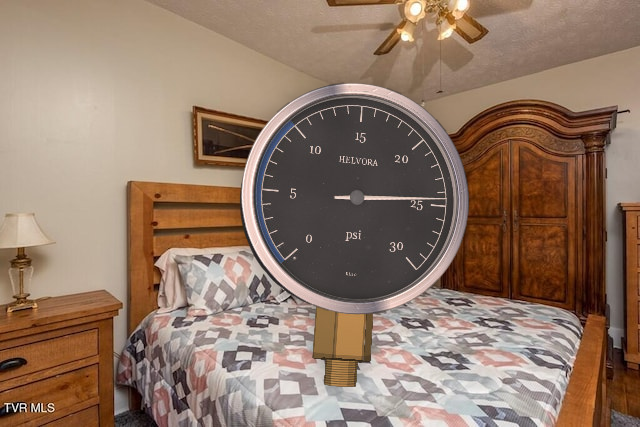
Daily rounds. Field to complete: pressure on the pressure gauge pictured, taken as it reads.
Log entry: 24.5 psi
